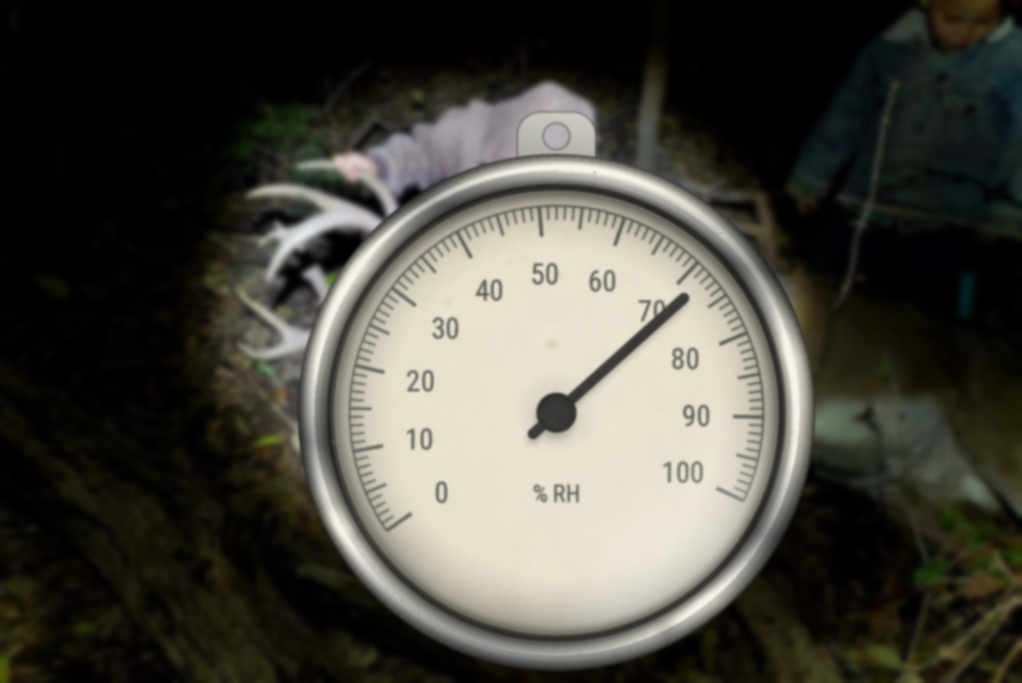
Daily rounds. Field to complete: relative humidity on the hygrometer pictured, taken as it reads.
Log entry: 72 %
